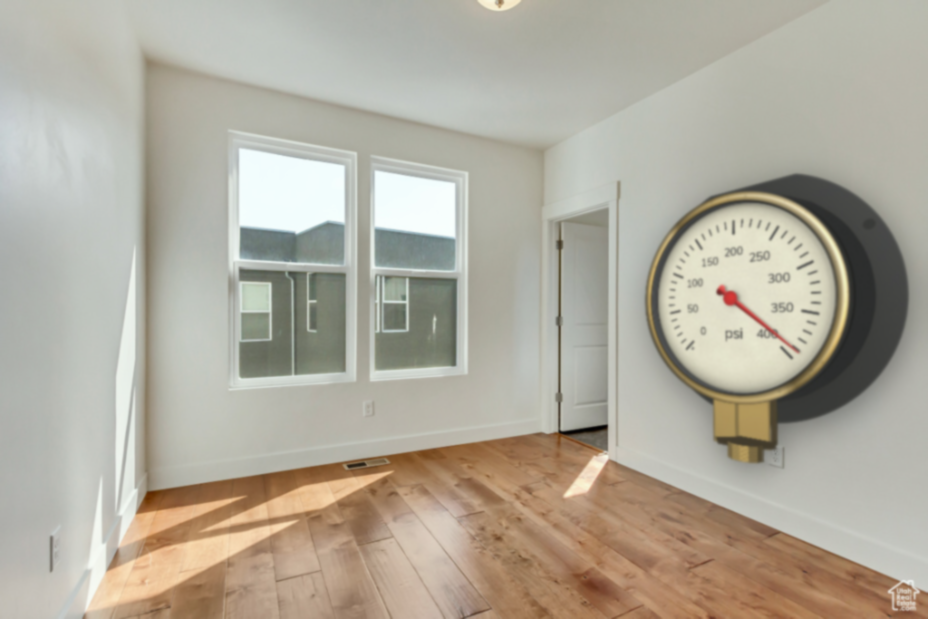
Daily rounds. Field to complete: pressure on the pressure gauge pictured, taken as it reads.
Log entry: 390 psi
